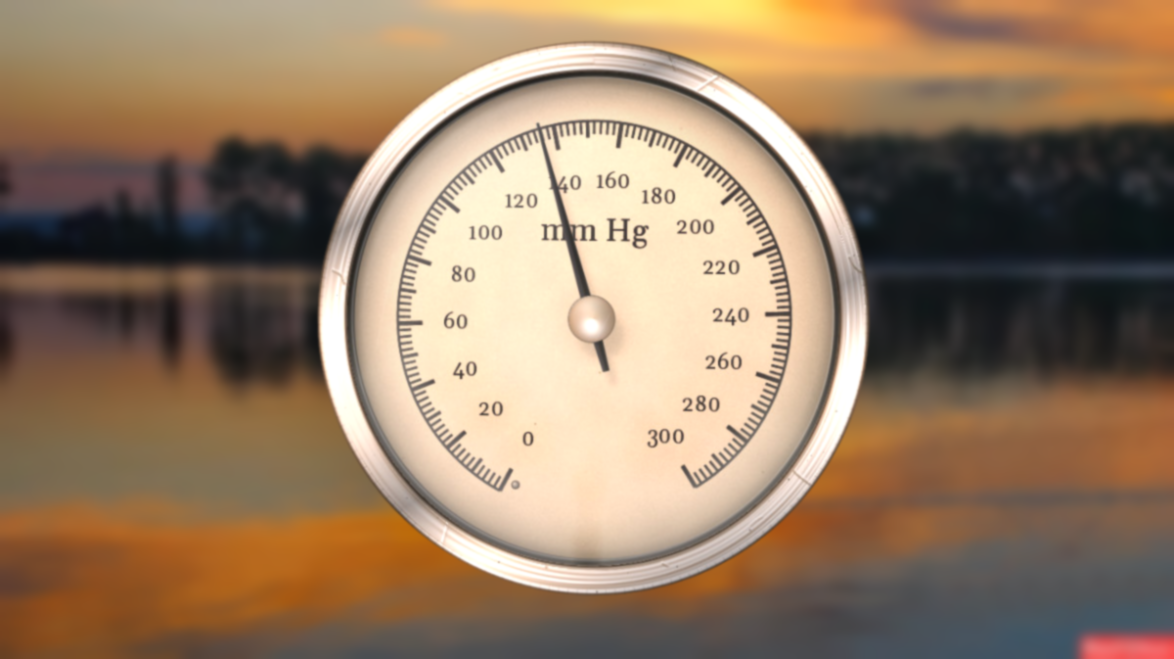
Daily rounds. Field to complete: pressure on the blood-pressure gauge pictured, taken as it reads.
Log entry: 136 mmHg
